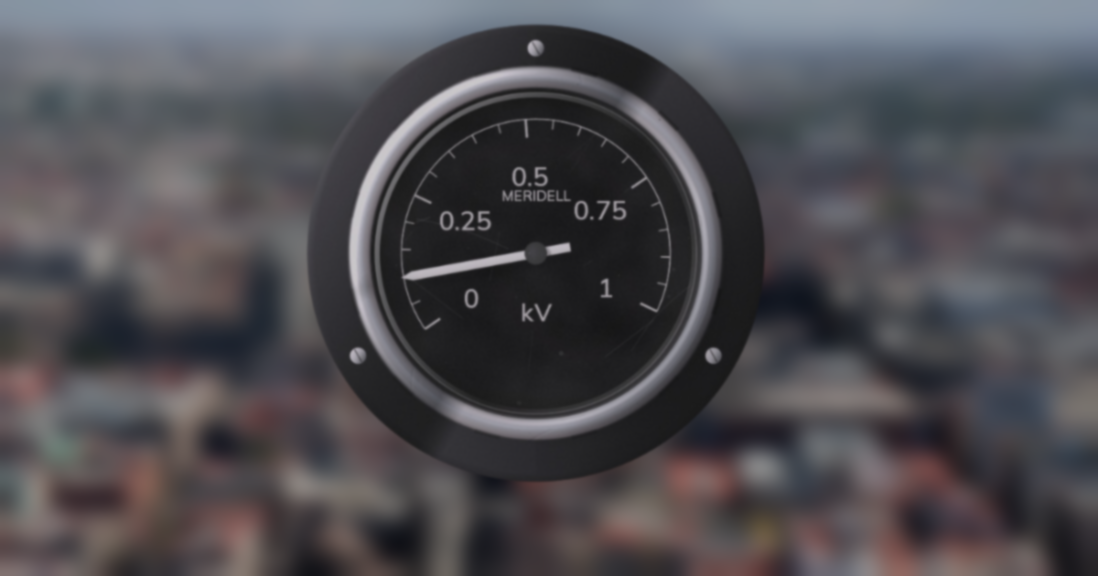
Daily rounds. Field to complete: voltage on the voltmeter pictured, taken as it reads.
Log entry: 0.1 kV
